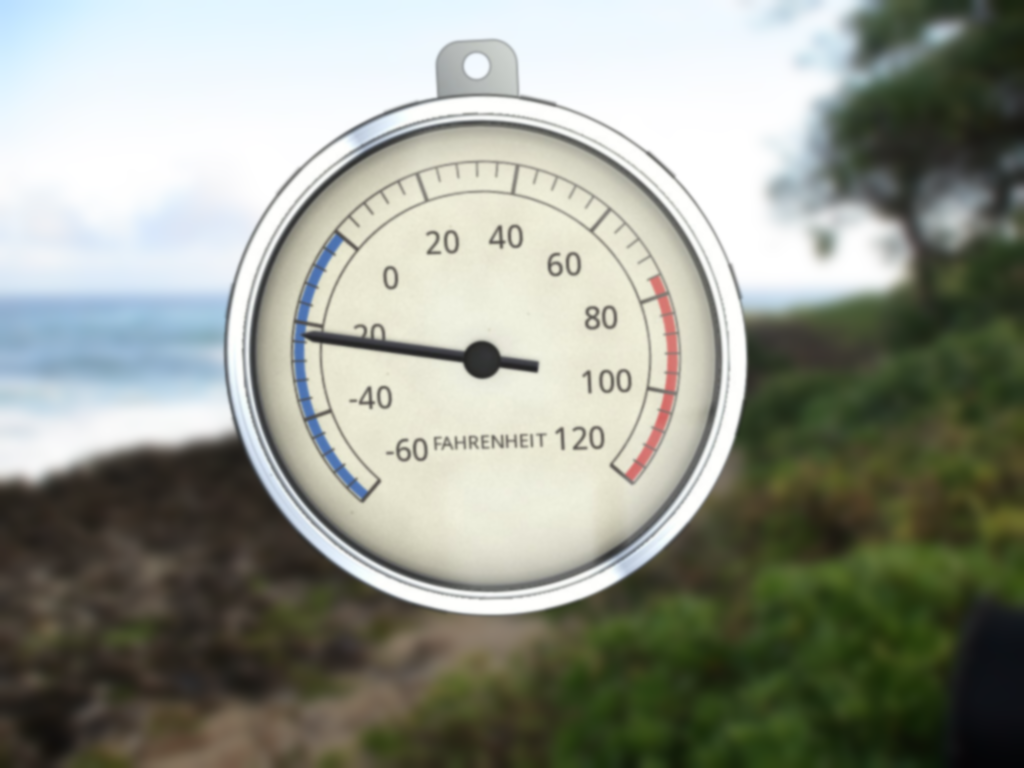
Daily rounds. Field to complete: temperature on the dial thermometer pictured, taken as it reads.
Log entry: -22 °F
